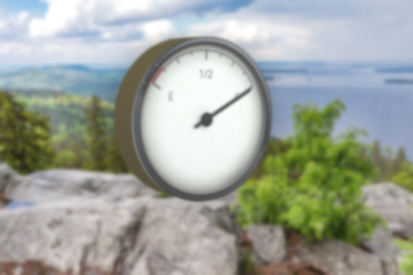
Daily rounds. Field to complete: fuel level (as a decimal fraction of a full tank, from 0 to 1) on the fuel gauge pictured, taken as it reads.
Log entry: 1
